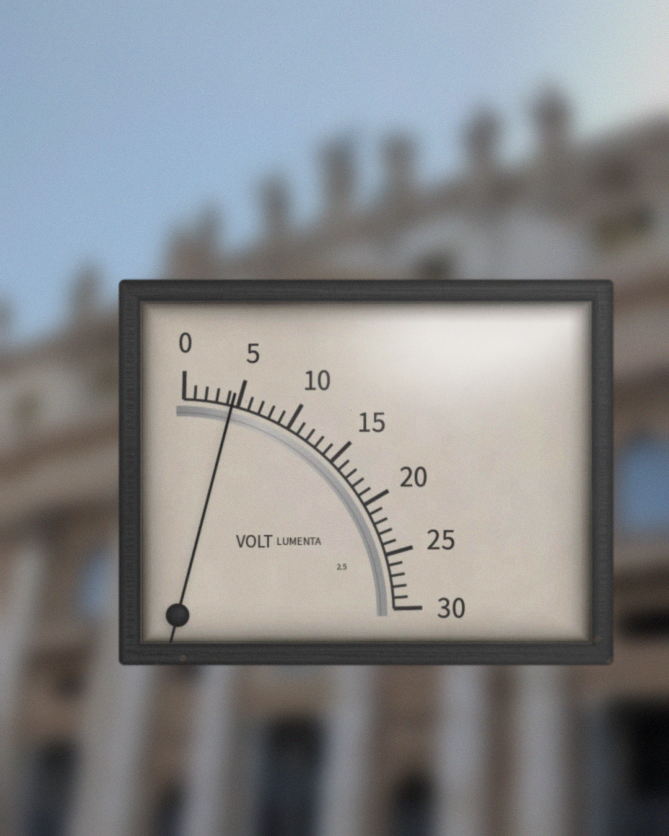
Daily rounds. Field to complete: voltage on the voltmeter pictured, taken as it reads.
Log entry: 4.5 V
